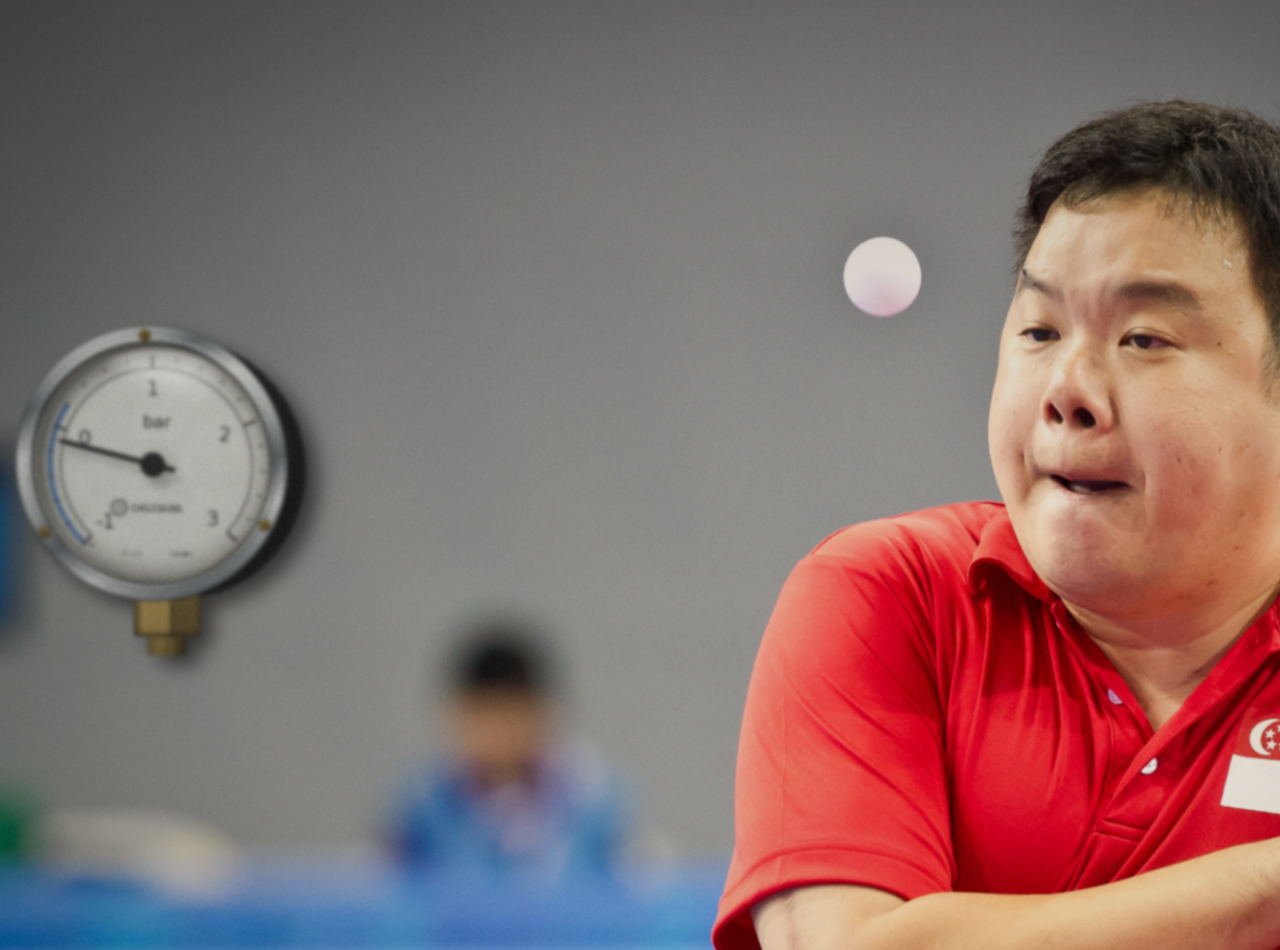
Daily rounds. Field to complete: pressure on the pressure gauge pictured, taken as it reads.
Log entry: -0.1 bar
